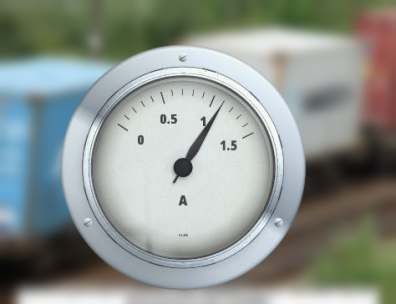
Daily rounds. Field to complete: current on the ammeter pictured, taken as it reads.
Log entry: 1.1 A
